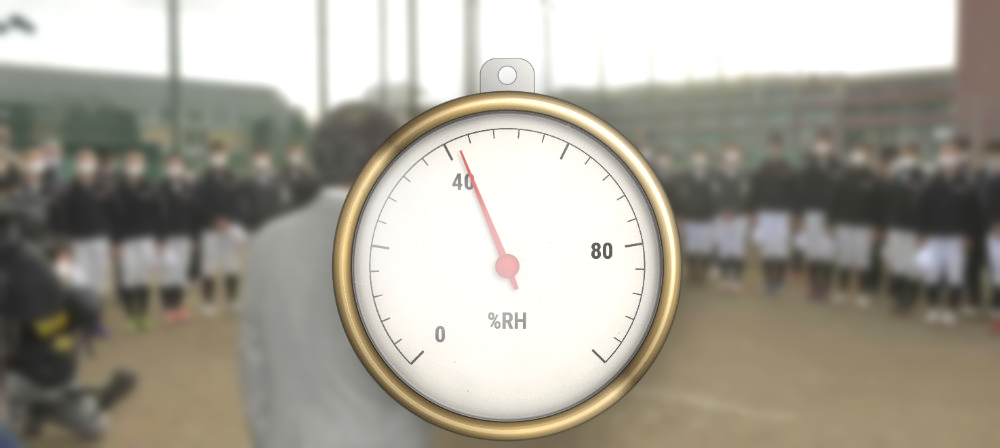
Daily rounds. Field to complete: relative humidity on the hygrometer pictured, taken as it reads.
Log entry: 42 %
